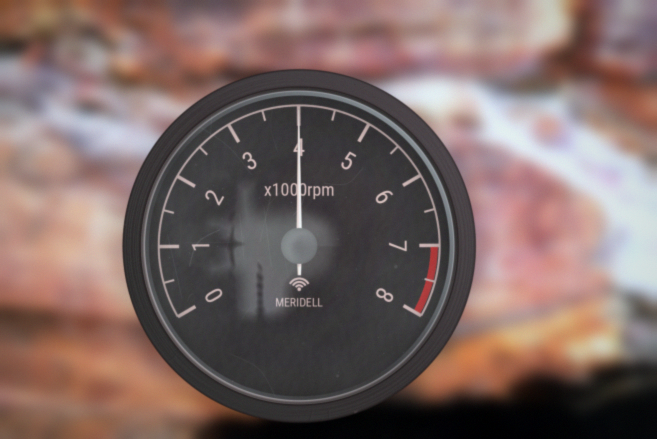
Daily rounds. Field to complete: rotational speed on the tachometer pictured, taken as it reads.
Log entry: 4000 rpm
